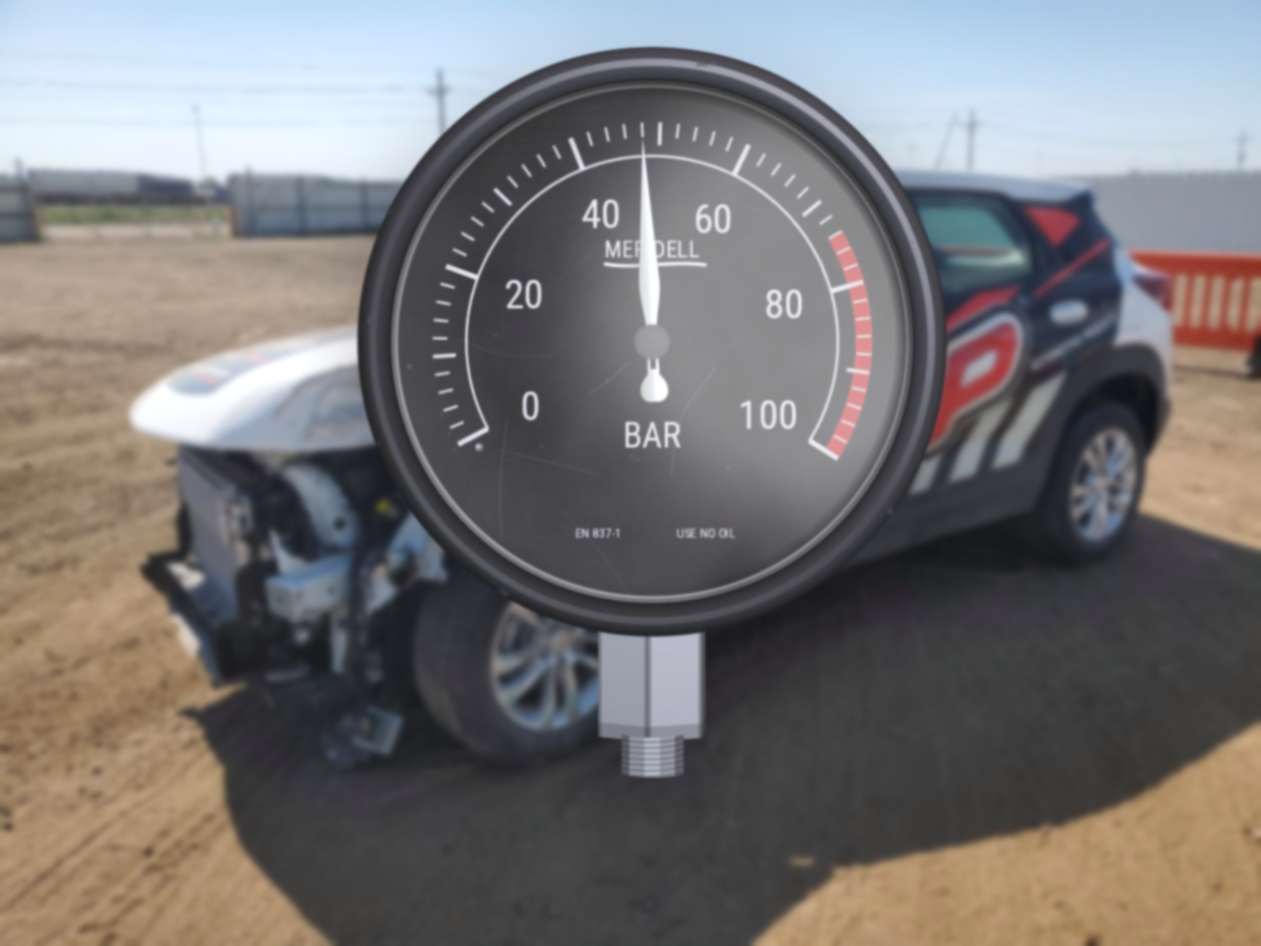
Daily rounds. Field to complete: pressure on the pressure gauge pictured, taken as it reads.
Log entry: 48 bar
